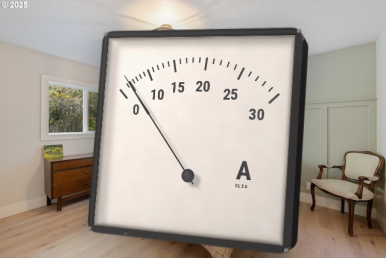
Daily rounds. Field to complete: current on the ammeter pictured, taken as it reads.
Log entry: 5 A
